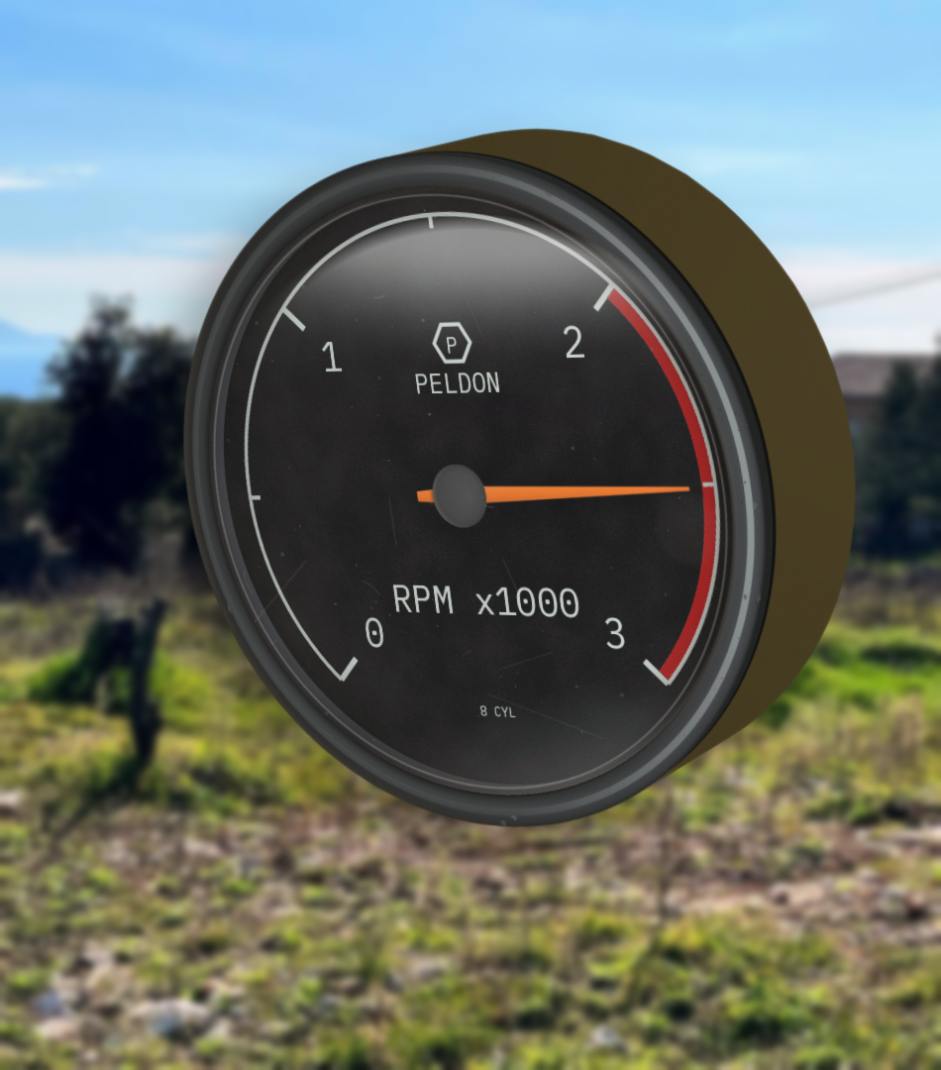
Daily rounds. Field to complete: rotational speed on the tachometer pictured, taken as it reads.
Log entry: 2500 rpm
